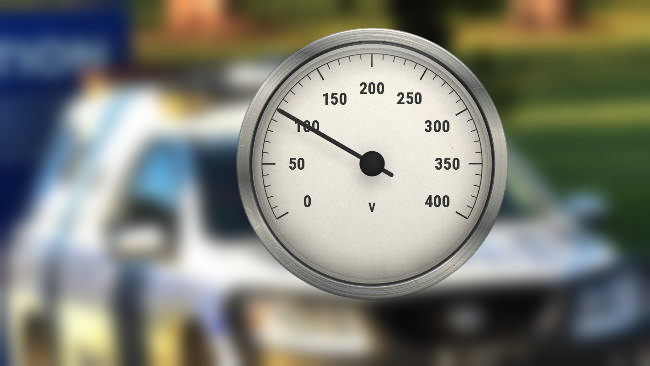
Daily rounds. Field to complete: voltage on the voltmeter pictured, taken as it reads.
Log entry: 100 V
